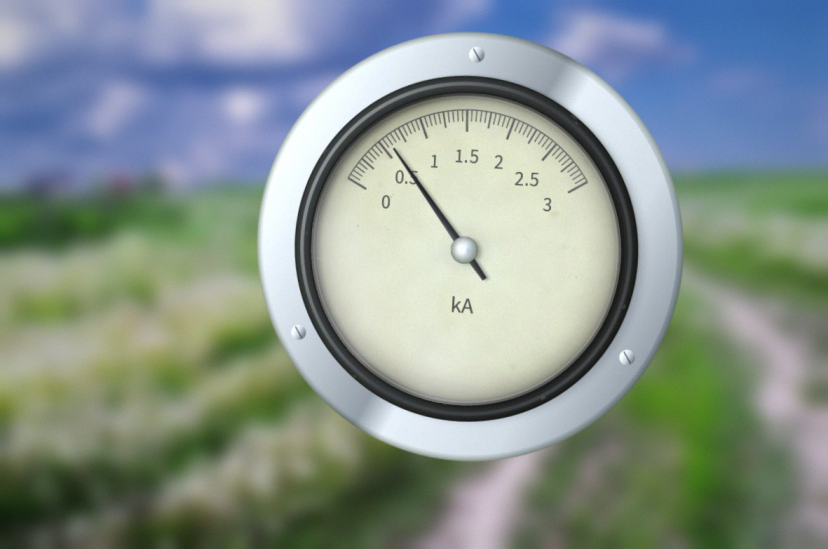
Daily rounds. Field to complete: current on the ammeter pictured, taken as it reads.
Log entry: 0.6 kA
